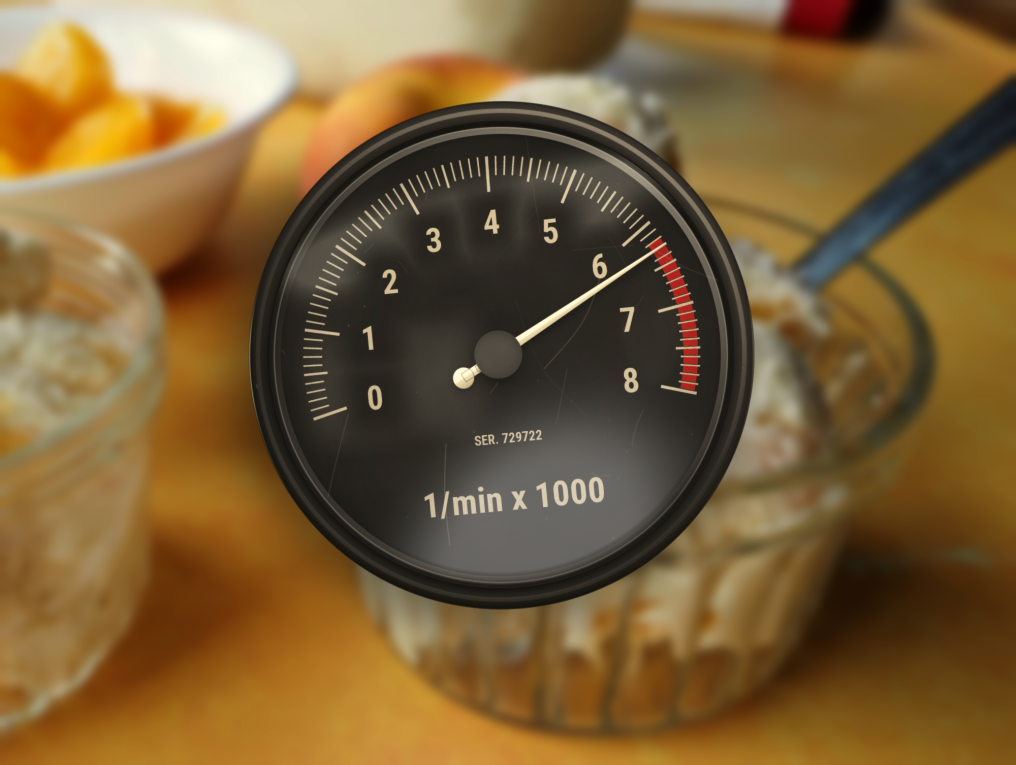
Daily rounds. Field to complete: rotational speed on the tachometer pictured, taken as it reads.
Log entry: 6300 rpm
